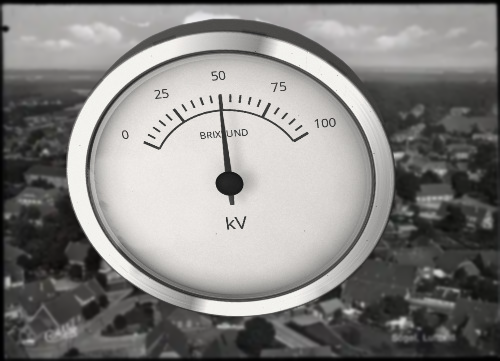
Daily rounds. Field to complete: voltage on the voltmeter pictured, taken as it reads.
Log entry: 50 kV
